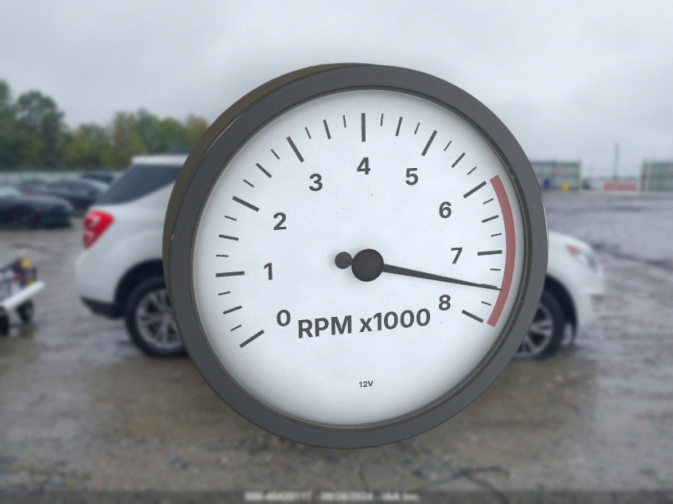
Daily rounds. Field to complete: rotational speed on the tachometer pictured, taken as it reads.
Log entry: 7500 rpm
